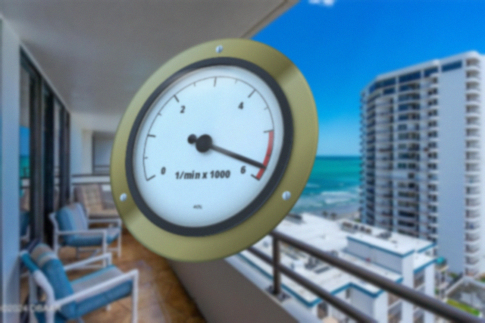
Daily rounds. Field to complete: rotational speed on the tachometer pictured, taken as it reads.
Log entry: 5750 rpm
